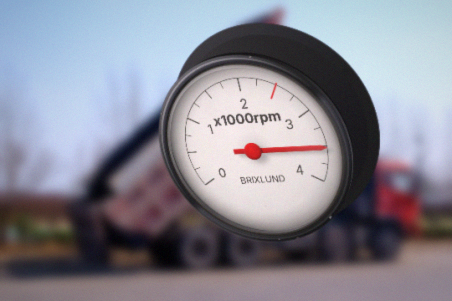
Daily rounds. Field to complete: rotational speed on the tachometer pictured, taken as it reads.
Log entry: 3500 rpm
